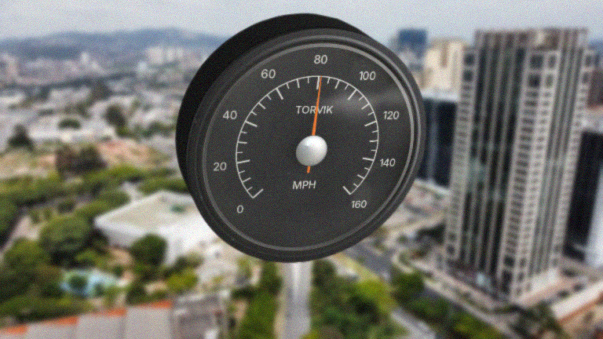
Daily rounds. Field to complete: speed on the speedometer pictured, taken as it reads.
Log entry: 80 mph
